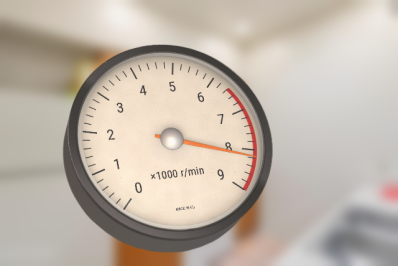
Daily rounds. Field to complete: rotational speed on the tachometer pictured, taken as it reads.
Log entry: 8200 rpm
